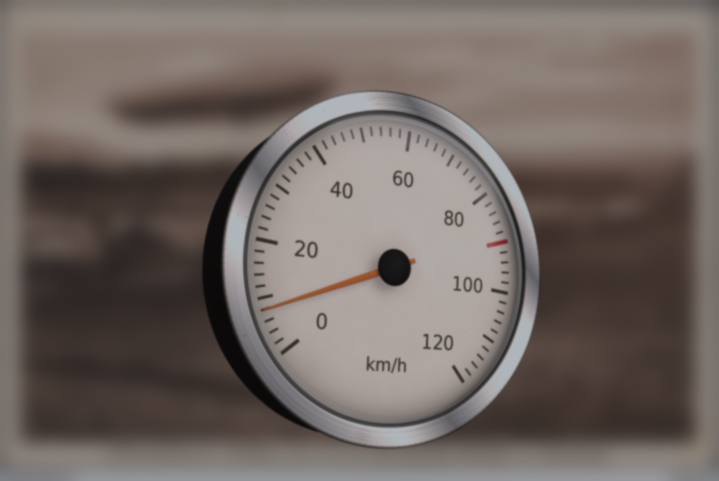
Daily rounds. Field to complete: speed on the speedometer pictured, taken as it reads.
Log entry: 8 km/h
